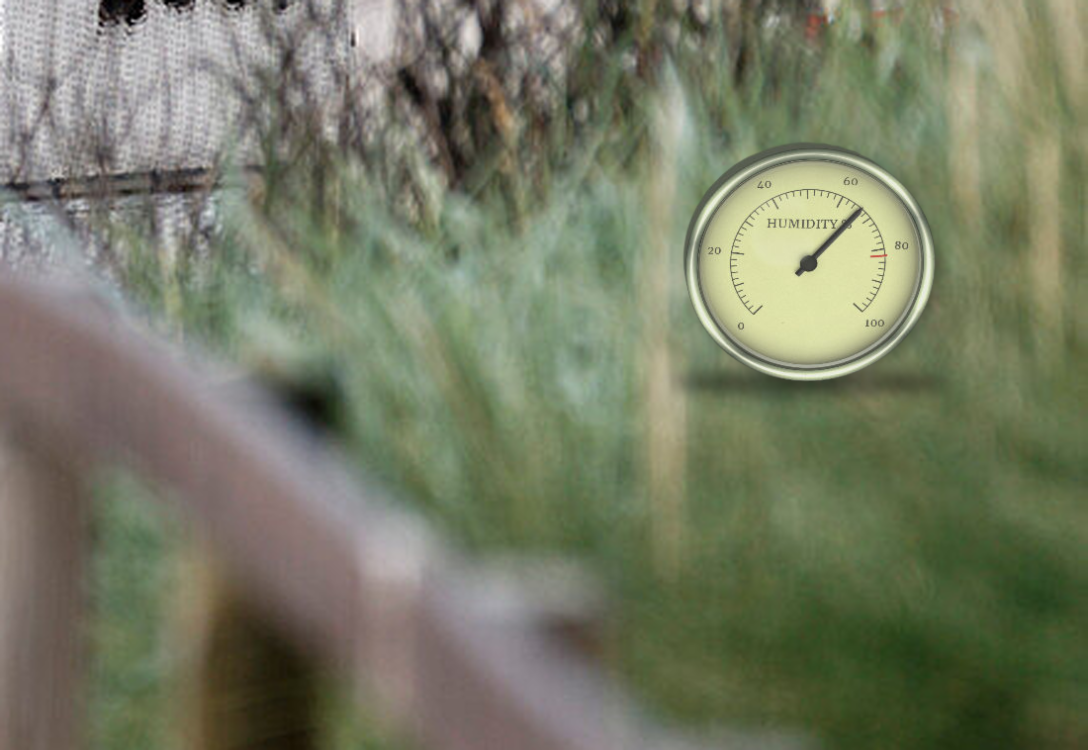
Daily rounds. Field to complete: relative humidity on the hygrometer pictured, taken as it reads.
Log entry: 66 %
